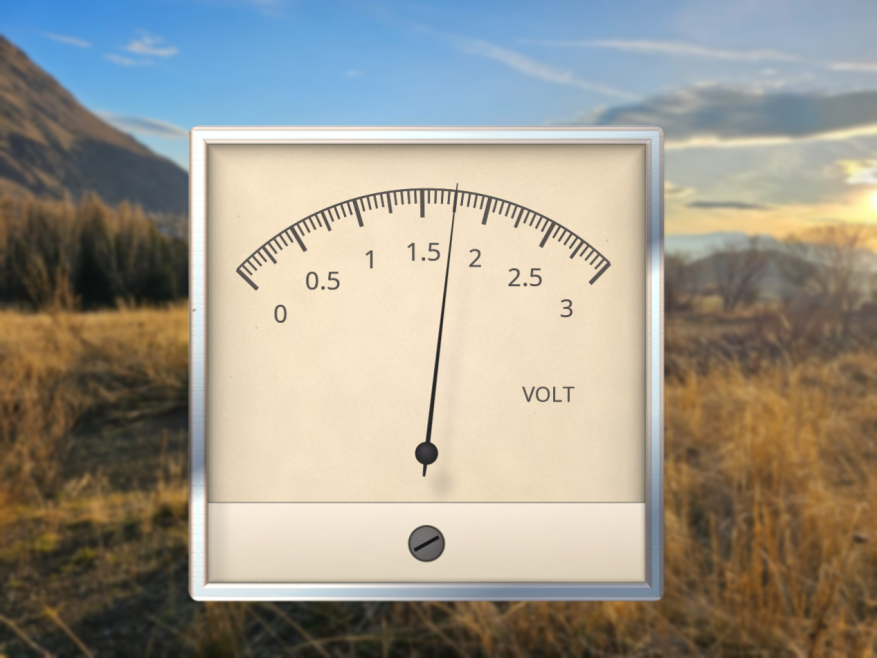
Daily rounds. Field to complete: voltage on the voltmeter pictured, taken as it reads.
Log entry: 1.75 V
